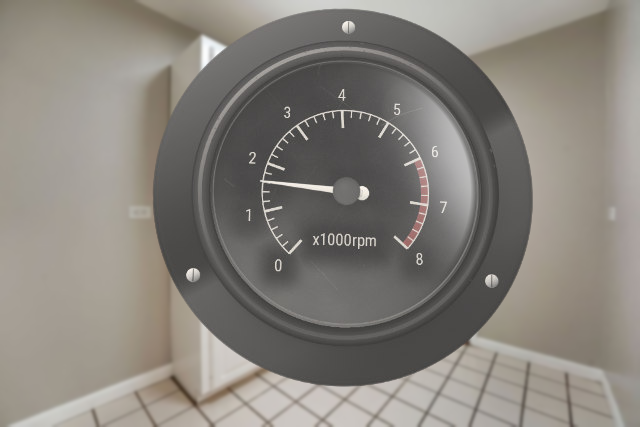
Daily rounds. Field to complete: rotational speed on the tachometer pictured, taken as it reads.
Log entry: 1600 rpm
